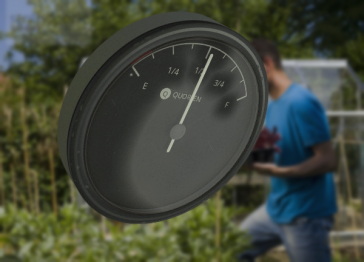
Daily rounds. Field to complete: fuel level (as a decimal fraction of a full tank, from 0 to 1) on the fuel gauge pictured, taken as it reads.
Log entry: 0.5
